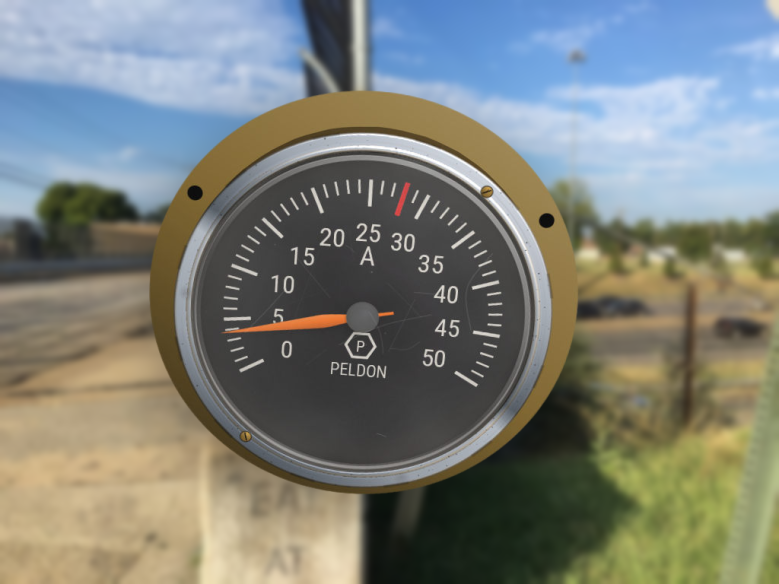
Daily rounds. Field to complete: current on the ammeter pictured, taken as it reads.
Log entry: 4 A
